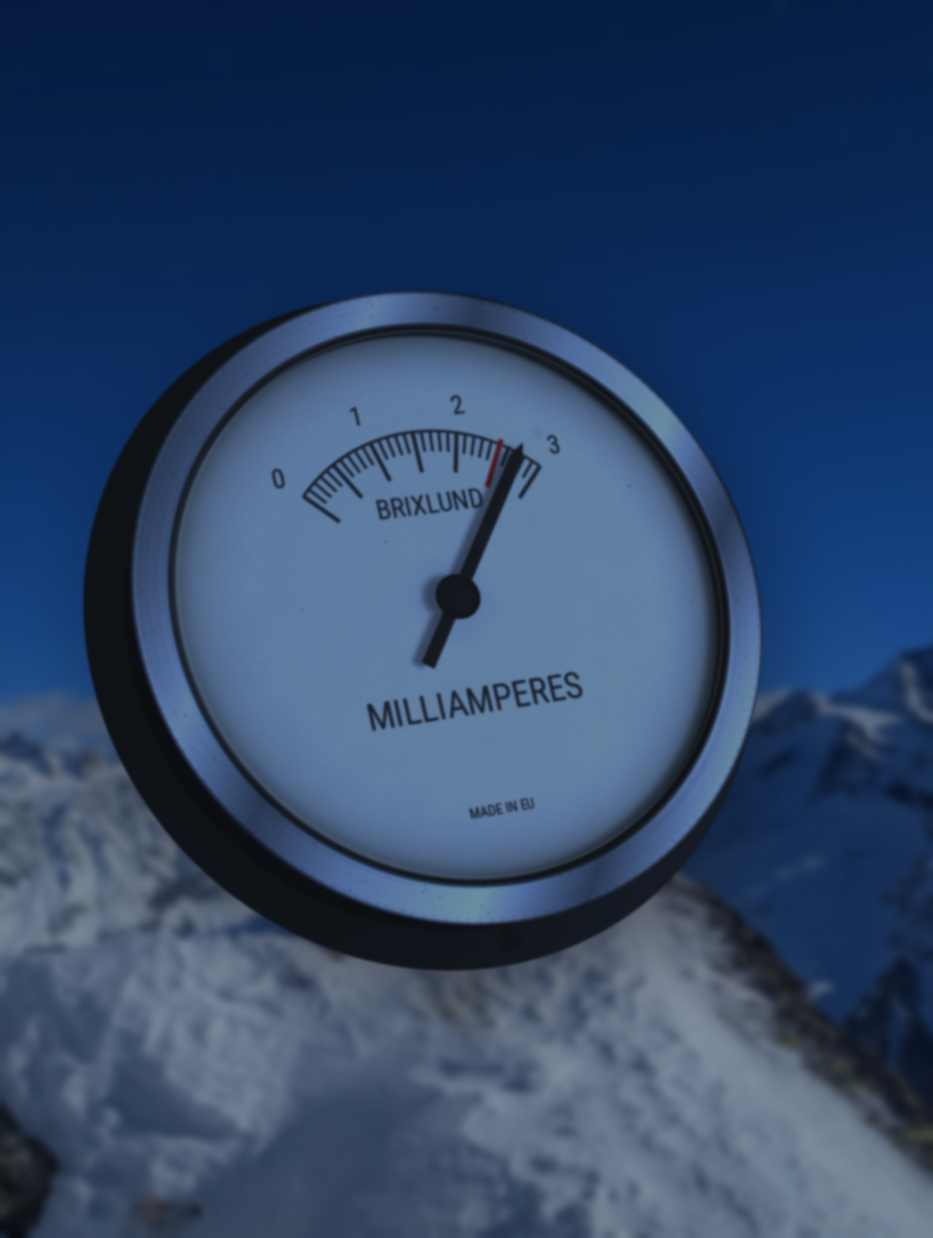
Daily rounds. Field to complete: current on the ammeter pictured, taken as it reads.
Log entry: 2.7 mA
